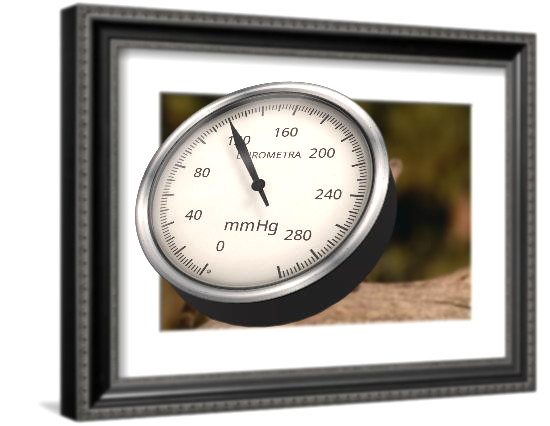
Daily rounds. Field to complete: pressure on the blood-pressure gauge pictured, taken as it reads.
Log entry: 120 mmHg
